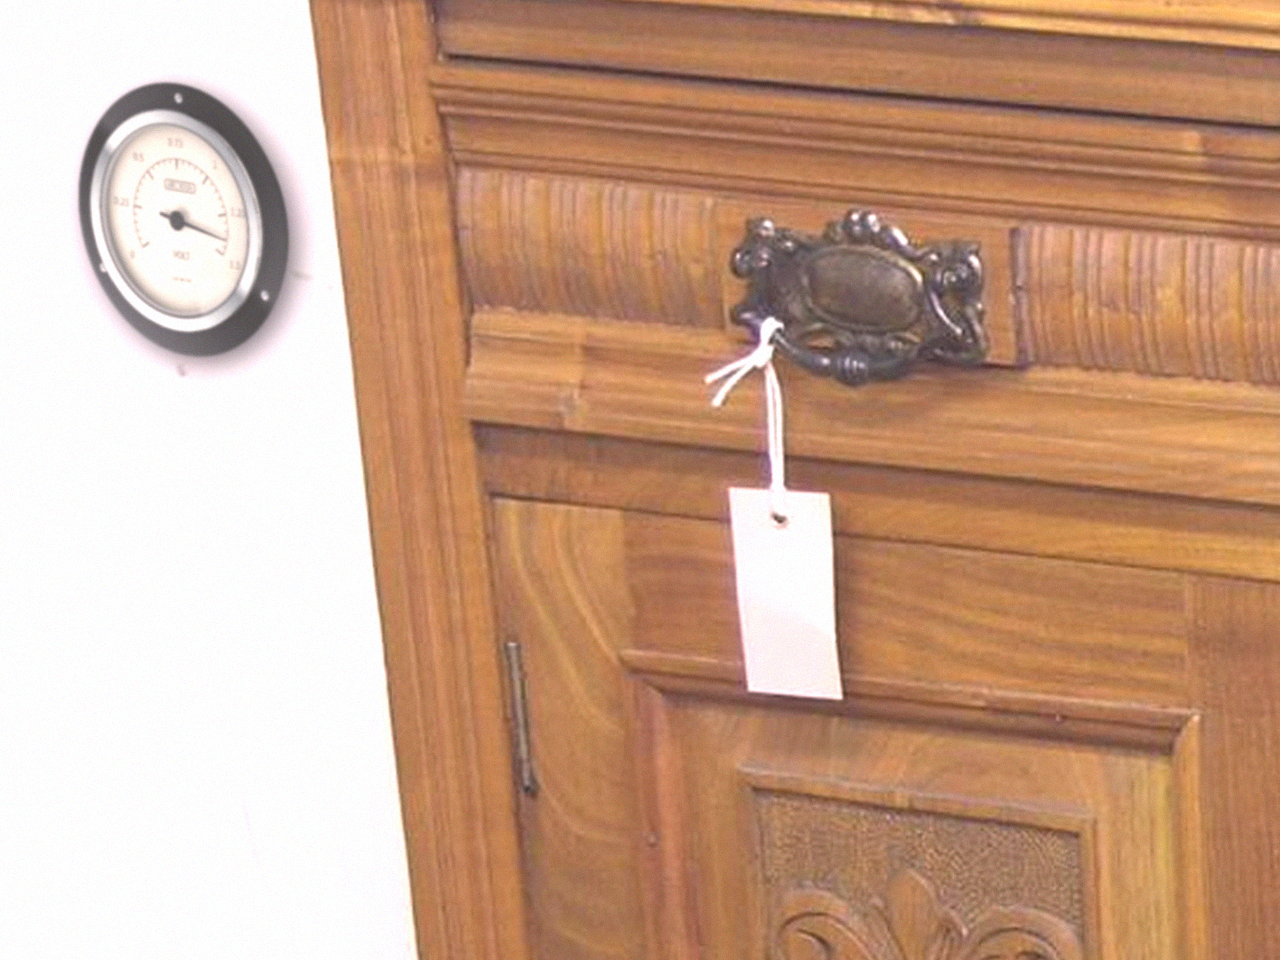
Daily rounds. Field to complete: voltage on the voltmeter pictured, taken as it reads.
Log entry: 1.4 V
